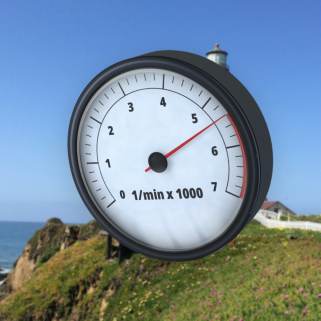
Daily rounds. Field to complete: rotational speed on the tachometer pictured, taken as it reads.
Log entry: 5400 rpm
